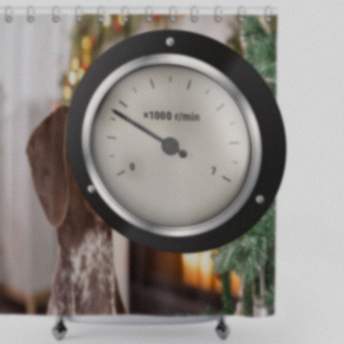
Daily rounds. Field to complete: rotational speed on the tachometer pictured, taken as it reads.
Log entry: 1750 rpm
